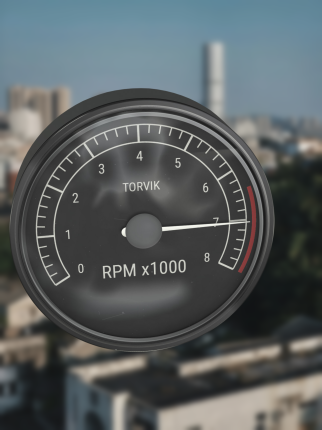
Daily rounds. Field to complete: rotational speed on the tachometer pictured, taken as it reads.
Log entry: 7000 rpm
